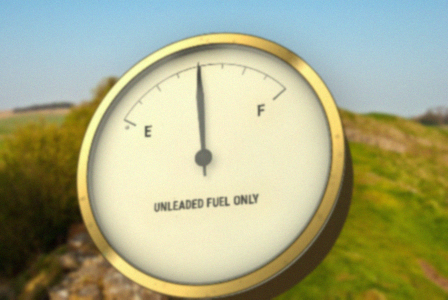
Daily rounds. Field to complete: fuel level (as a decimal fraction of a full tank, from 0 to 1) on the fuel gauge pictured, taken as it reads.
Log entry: 0.5
